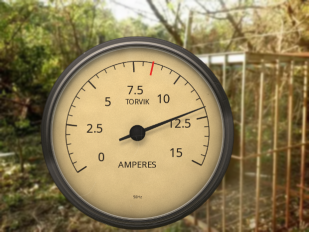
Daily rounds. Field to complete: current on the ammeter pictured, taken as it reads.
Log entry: 12 A
